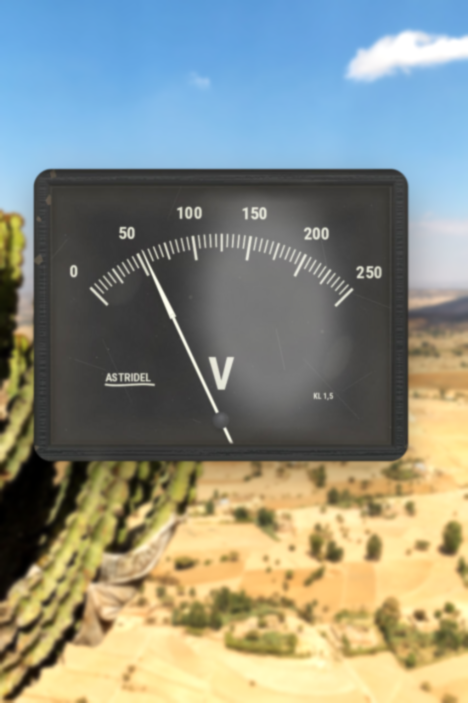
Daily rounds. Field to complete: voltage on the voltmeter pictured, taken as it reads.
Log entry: 55 V
